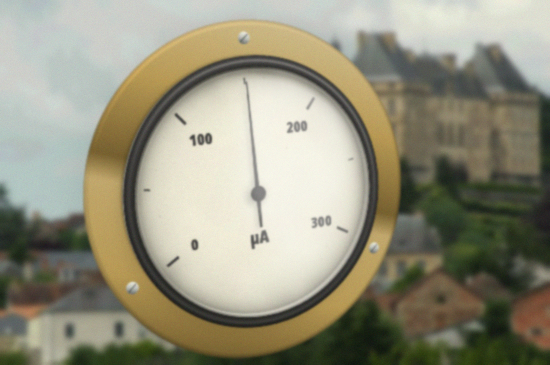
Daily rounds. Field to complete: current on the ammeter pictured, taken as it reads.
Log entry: 150 µA
